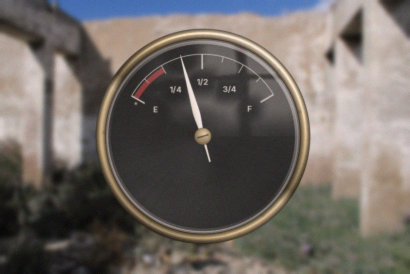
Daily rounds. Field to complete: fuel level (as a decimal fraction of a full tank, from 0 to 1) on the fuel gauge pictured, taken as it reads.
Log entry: 0.375
